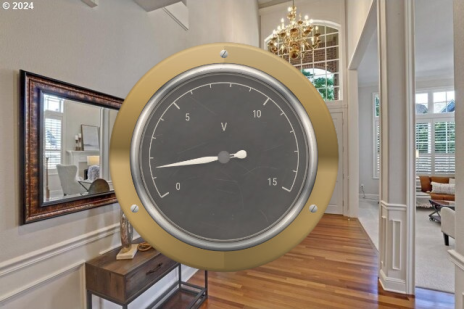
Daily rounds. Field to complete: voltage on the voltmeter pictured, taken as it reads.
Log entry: 1.5 V
